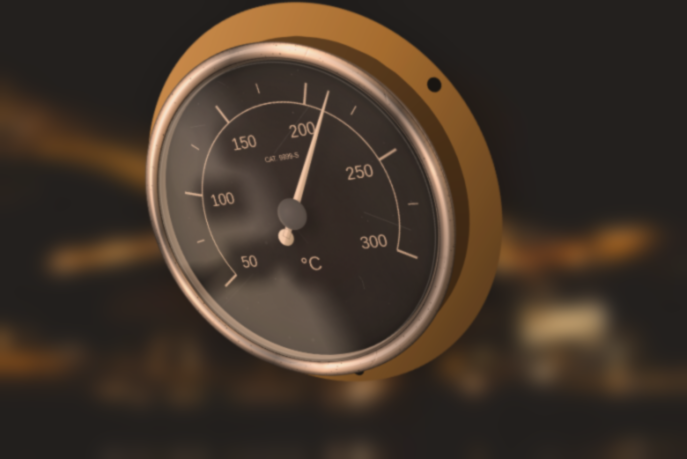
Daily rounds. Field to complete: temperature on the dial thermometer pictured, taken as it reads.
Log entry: 212.5 °C
